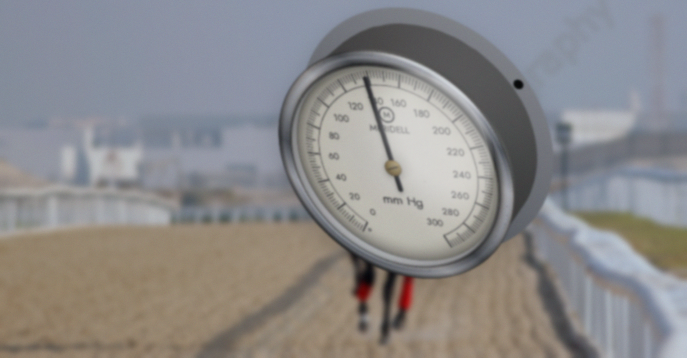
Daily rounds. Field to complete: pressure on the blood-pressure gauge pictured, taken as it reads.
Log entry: 140 mmHg
